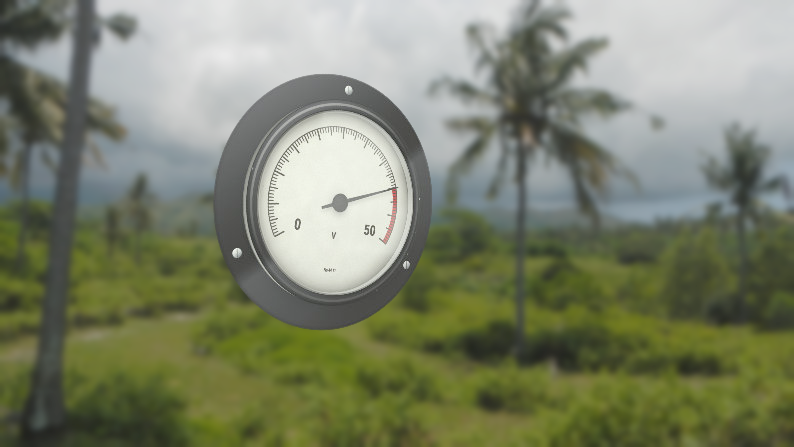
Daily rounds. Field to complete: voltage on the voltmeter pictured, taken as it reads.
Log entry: 40 V
